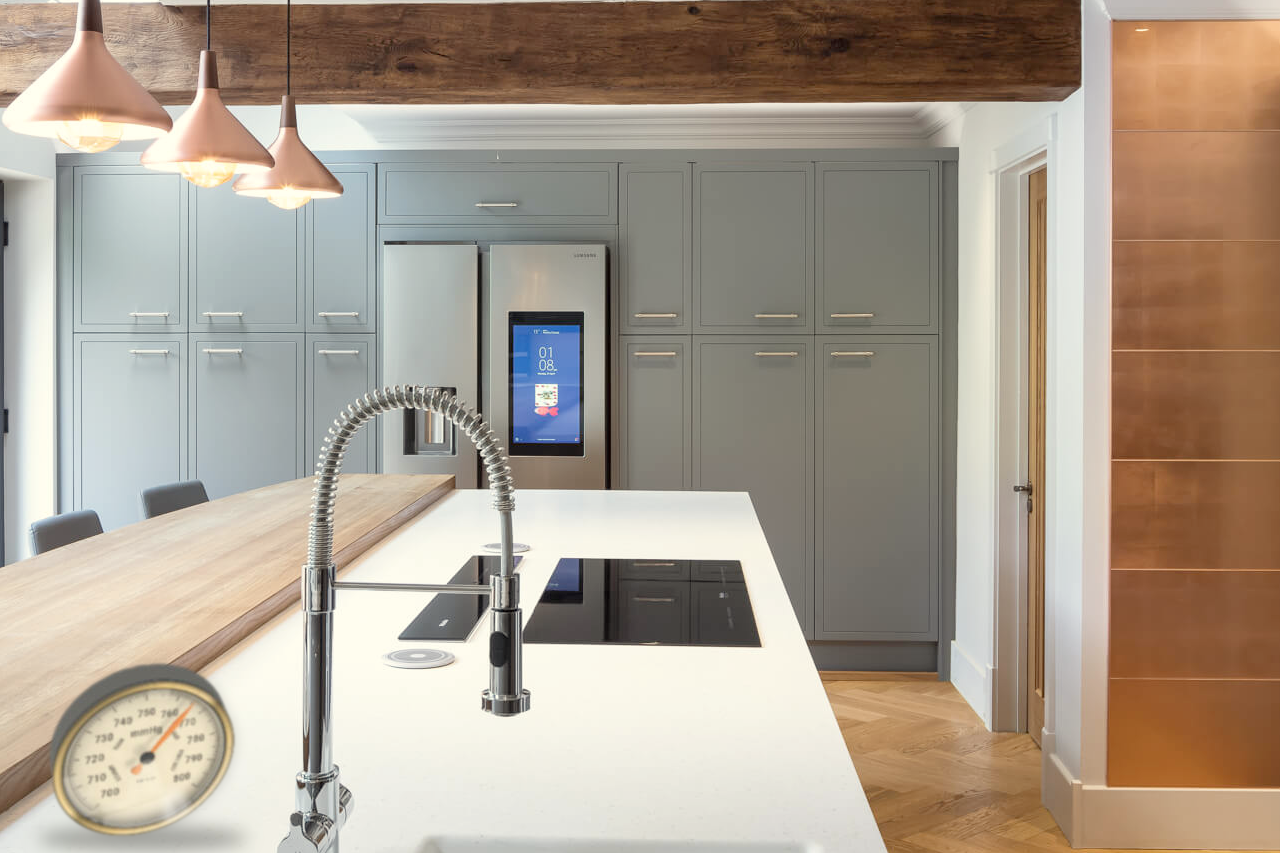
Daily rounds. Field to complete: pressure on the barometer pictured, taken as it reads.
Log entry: 765 mmHg
